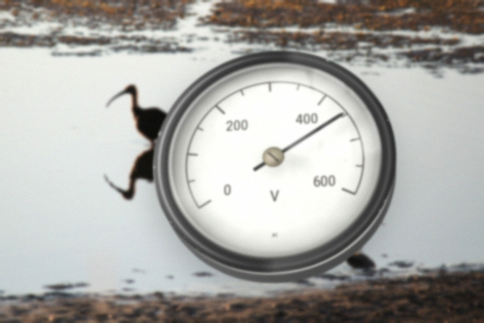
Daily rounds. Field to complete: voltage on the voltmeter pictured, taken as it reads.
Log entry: 450 V
